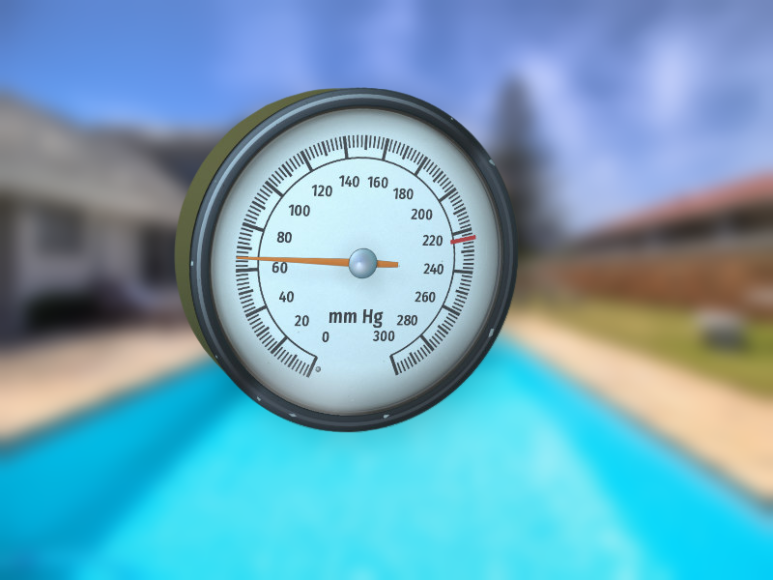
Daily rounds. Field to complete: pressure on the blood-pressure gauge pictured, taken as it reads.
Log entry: 66 mmHg
